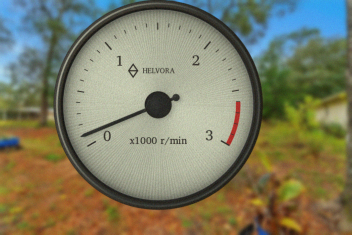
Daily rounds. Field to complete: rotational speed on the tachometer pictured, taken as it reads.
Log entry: 100 rpm
